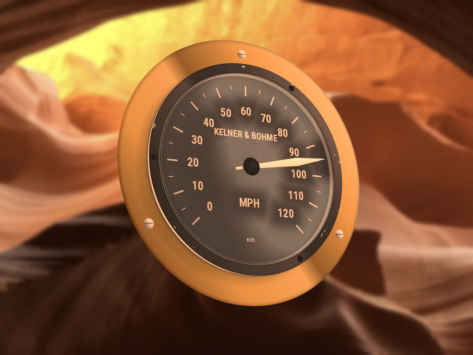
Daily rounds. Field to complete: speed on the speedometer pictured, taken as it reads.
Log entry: 95 mph
